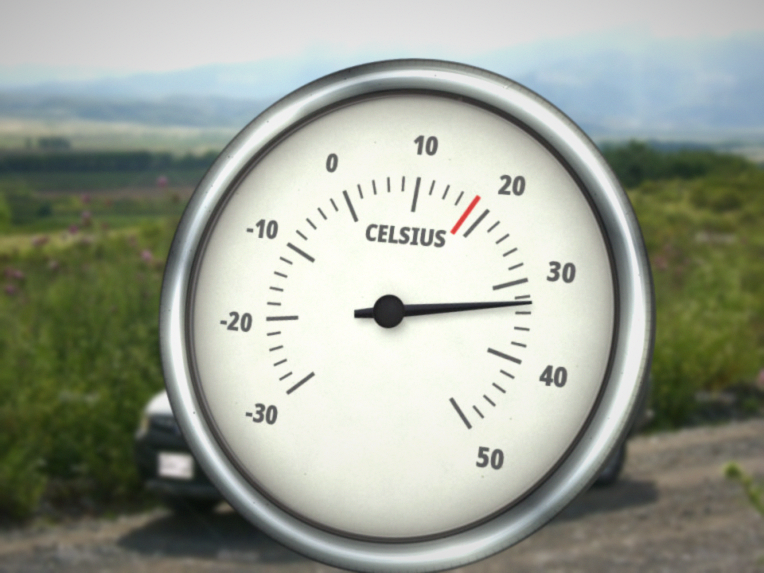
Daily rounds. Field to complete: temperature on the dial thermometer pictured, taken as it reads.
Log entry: 33 °C
